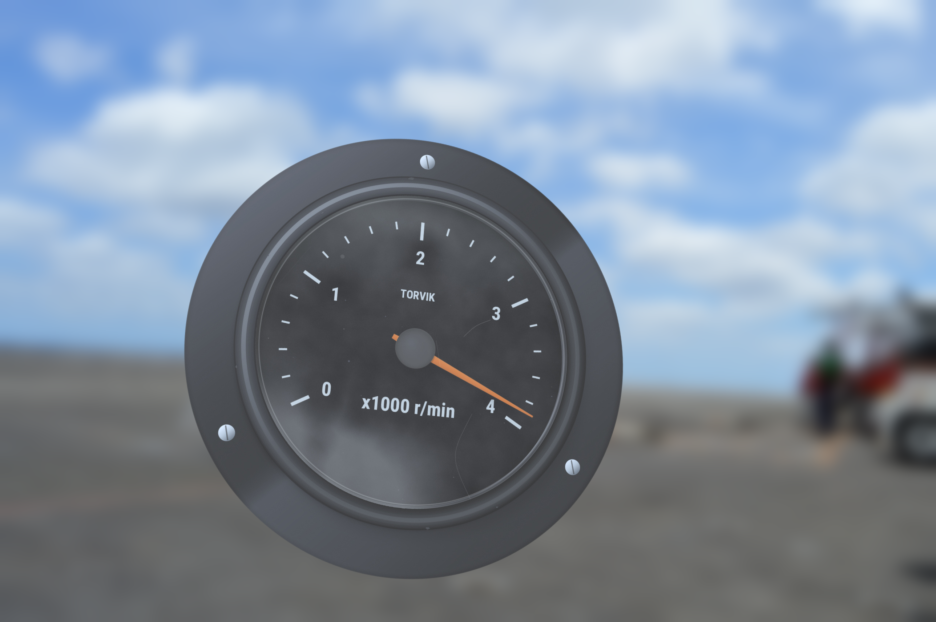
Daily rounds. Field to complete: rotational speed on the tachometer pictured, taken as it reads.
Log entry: 3900 rpm
